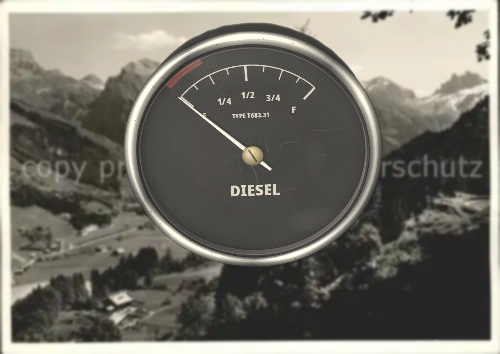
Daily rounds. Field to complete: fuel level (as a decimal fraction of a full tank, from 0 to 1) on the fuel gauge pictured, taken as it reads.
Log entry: 0
